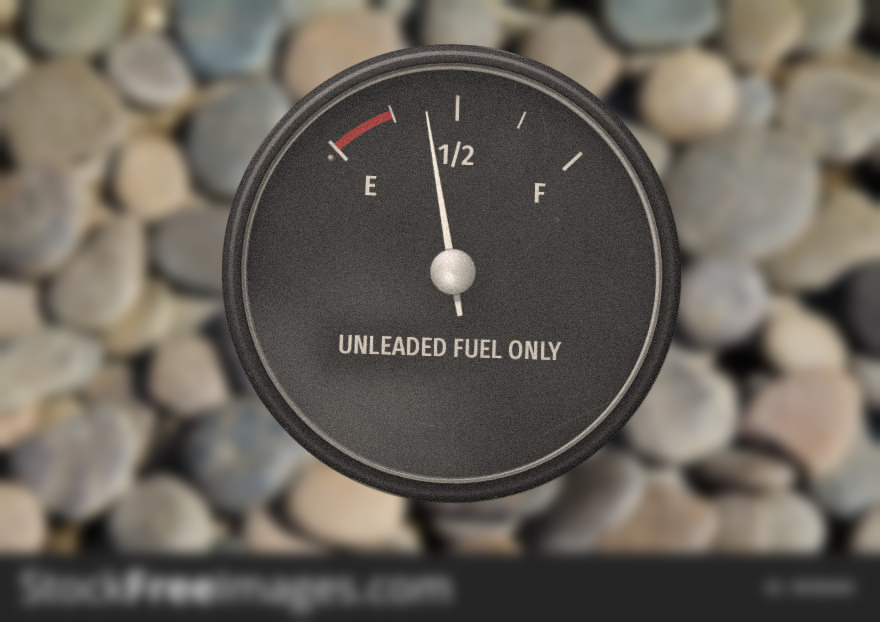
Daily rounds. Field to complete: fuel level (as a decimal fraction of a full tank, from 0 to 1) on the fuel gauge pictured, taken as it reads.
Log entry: 0.375
